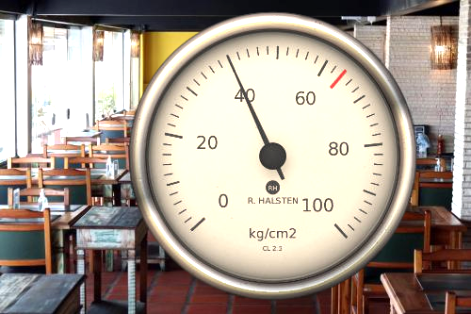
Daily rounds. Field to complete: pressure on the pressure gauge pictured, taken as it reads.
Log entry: 40 kg/cm²
